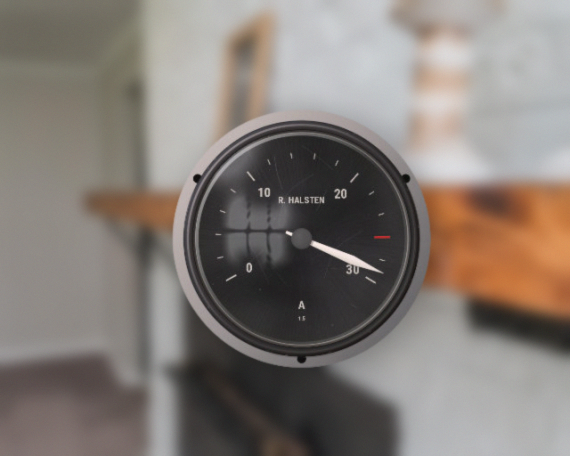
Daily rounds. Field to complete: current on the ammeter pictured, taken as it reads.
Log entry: 29 A
